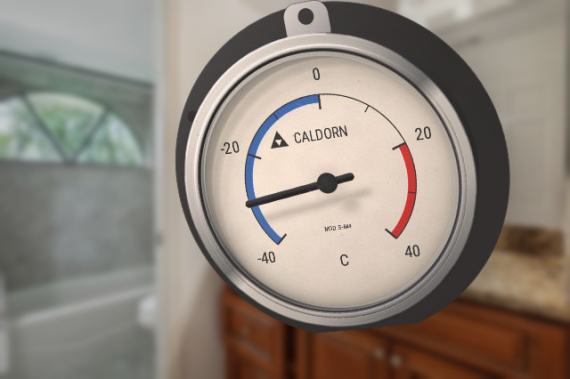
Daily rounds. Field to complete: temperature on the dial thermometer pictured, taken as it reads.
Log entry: -30 °C
